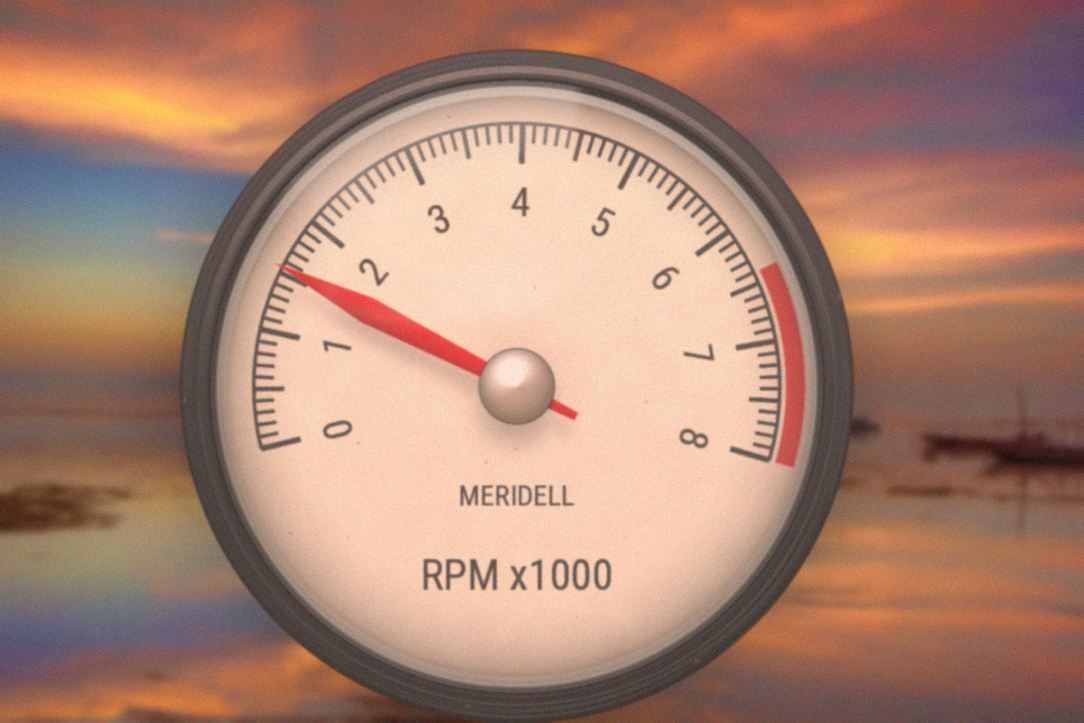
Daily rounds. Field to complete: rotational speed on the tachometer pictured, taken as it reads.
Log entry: 1550 rpm
